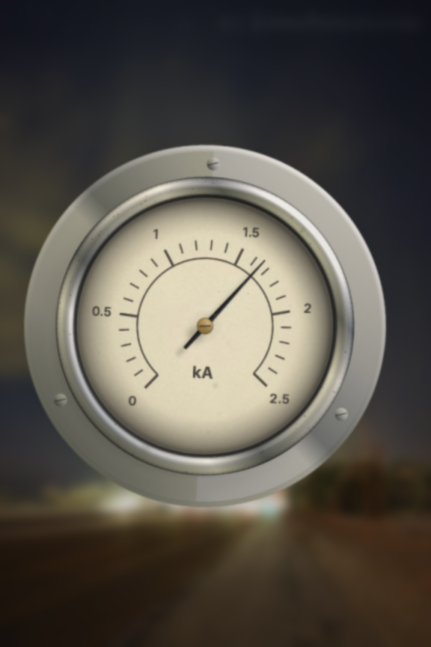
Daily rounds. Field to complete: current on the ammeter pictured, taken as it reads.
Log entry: 1.65 kA
